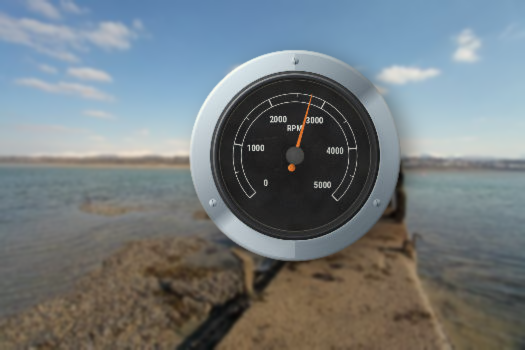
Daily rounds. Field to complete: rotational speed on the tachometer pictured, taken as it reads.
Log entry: 2750 rpm
